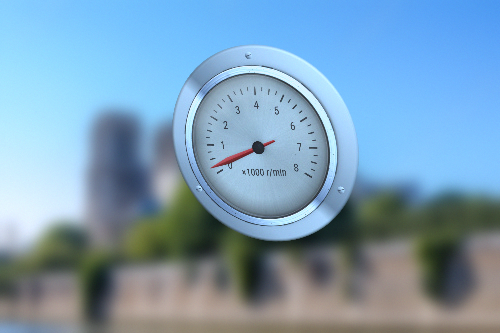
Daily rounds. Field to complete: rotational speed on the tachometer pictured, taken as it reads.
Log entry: 250 rpm
